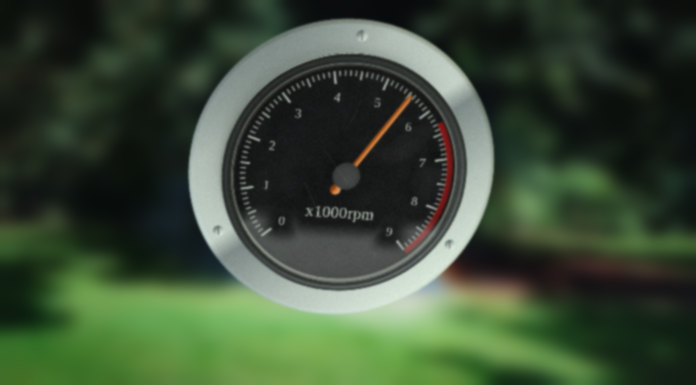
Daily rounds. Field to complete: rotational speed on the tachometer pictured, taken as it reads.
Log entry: 5500 rpm
